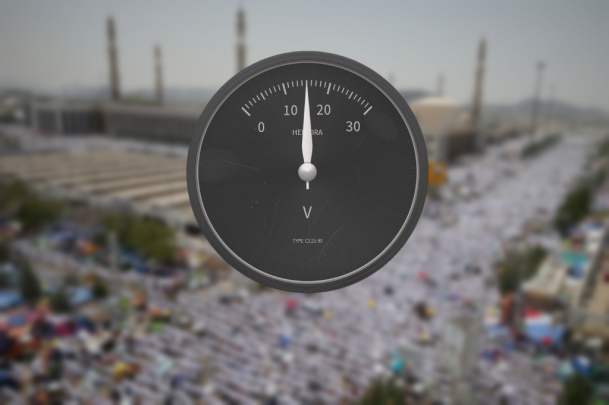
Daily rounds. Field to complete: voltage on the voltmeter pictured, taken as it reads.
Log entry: 15 V
